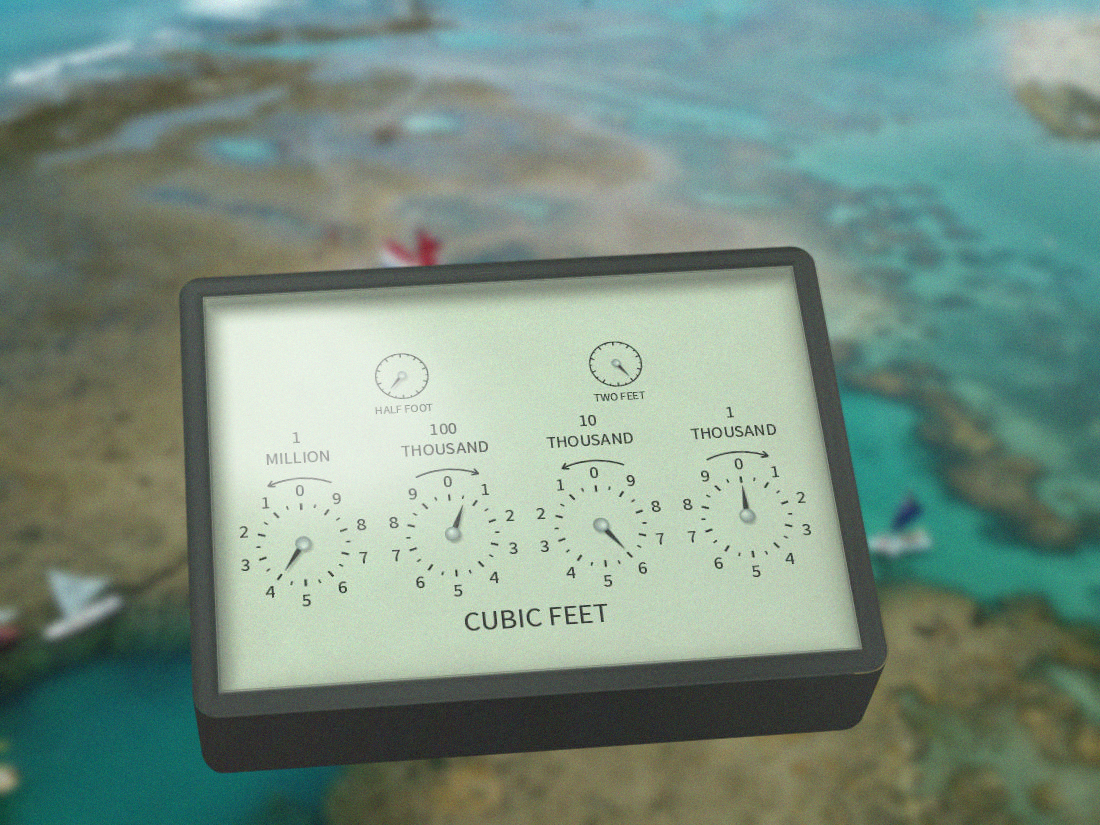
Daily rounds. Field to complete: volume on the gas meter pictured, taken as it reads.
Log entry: 406000 ft³
